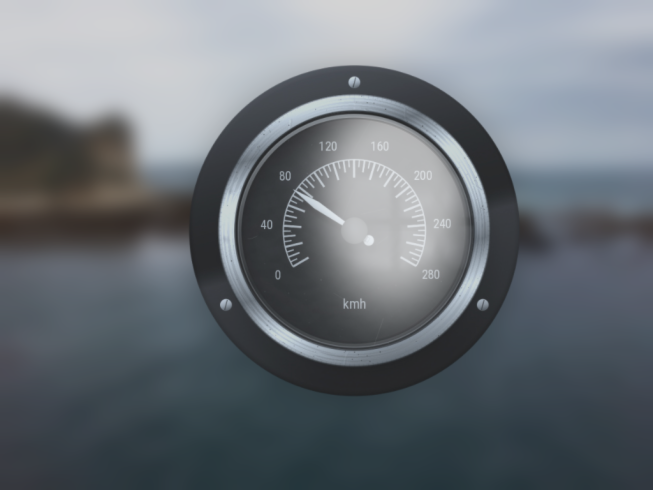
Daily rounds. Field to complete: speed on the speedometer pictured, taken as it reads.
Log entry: 75 km/h
